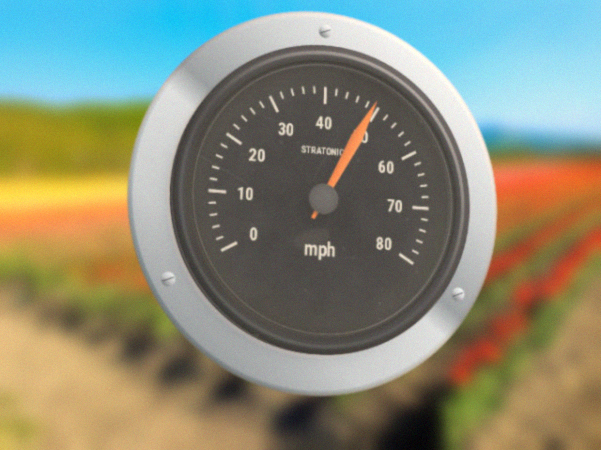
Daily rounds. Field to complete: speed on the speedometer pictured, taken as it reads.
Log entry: 49 mph
